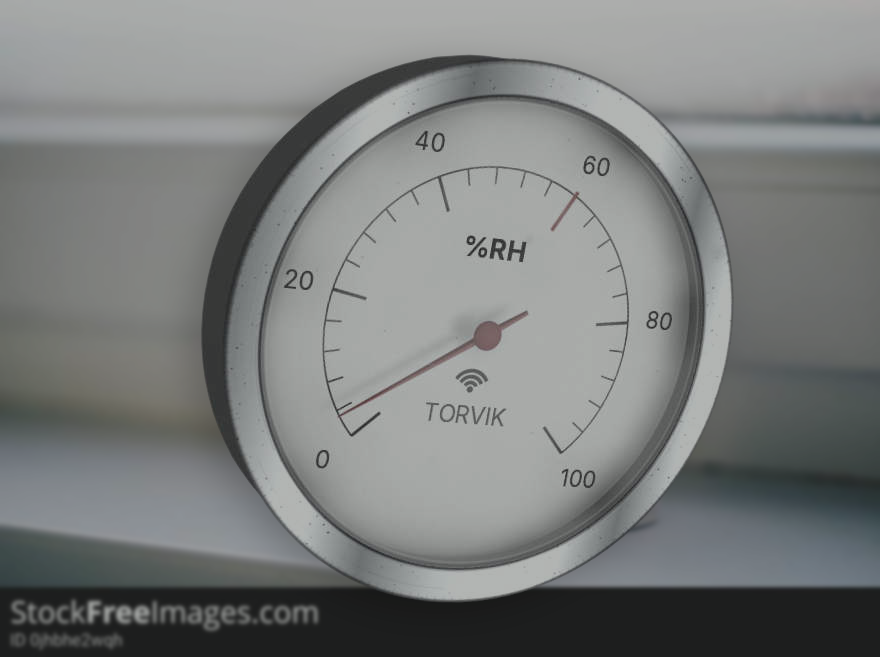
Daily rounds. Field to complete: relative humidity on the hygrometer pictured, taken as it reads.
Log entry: 4 %
